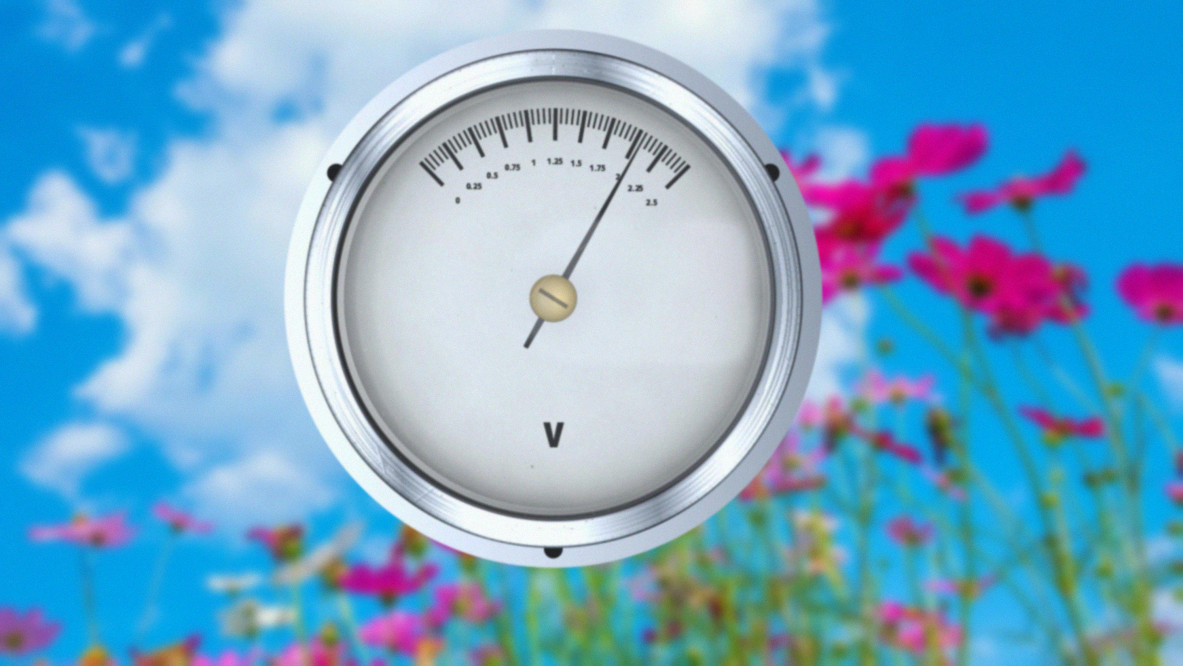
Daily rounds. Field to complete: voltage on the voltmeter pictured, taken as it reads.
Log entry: 2.05 V
